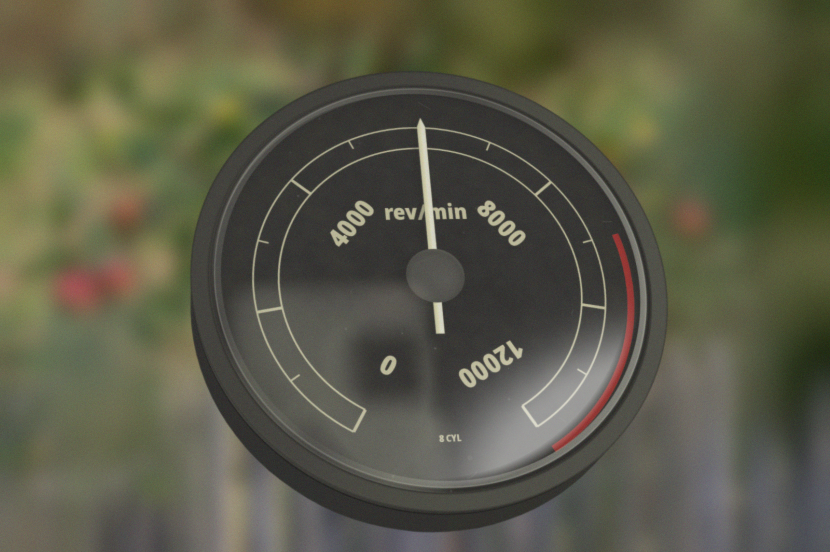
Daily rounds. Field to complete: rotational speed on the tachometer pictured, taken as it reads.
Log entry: 6000 rpm
